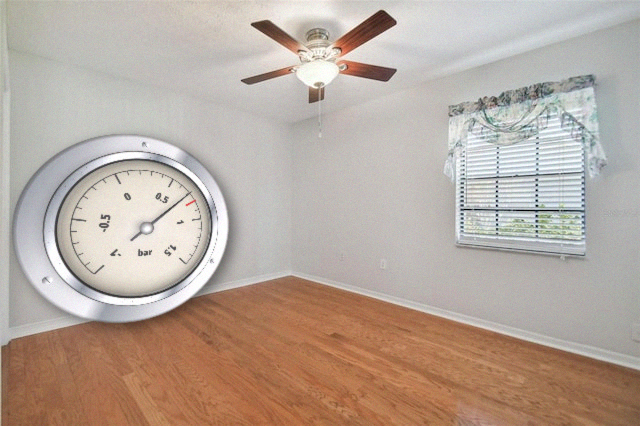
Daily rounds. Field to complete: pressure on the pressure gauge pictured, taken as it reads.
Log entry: 0.7 bar
